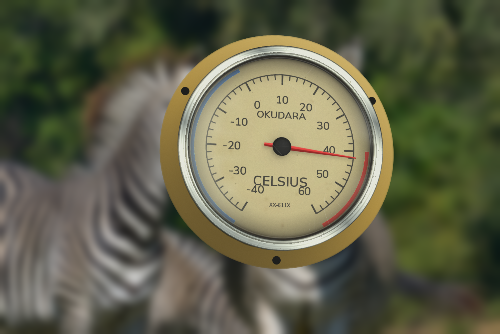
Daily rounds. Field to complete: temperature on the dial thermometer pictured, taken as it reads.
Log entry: 42 °C
